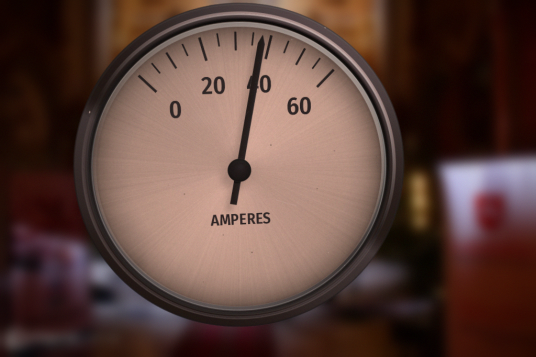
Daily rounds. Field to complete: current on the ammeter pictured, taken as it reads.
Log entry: 37.5 A
